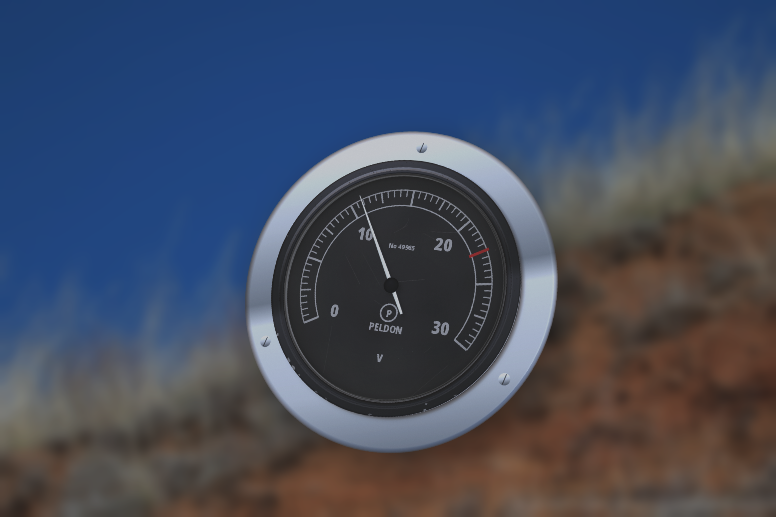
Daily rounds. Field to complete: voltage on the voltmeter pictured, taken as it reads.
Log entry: 11 V
